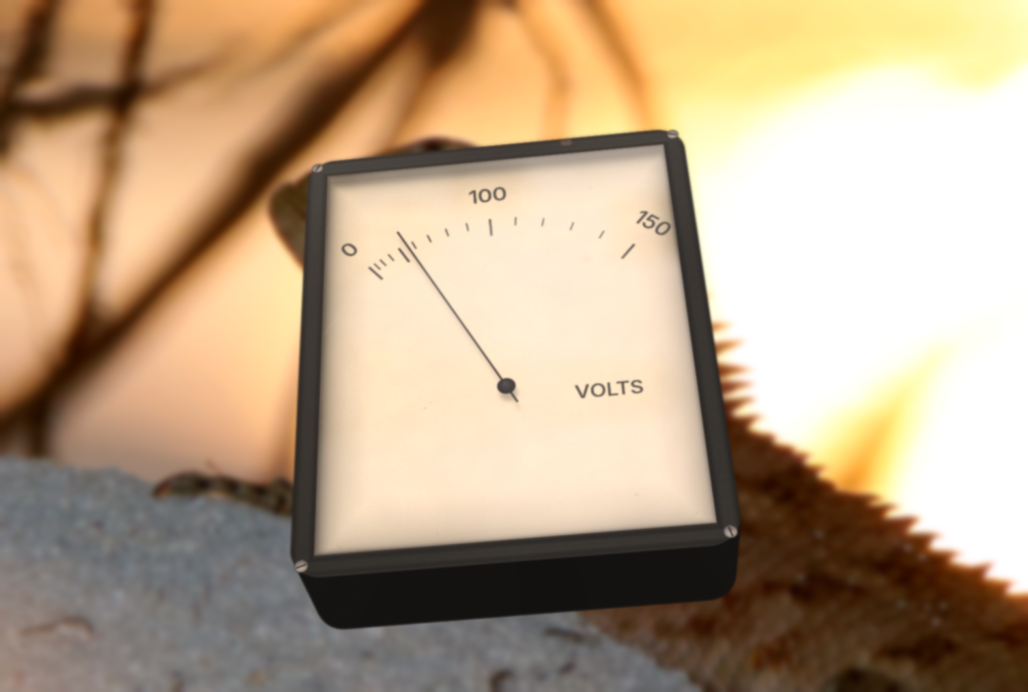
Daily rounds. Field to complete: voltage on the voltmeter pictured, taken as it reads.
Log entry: 55 V
